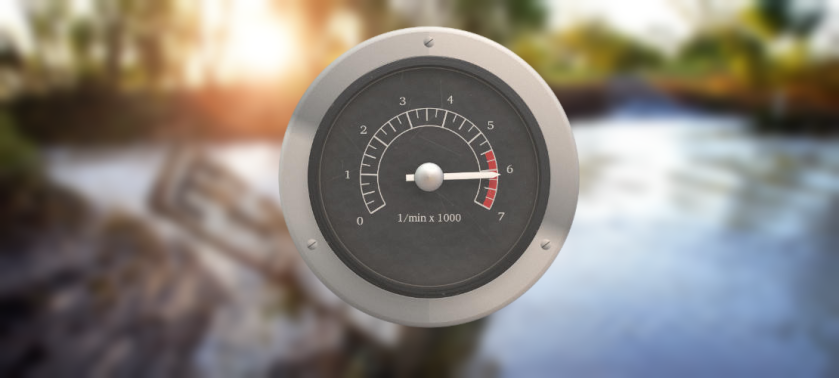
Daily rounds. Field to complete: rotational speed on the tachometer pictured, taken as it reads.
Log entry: 6125 rpm
